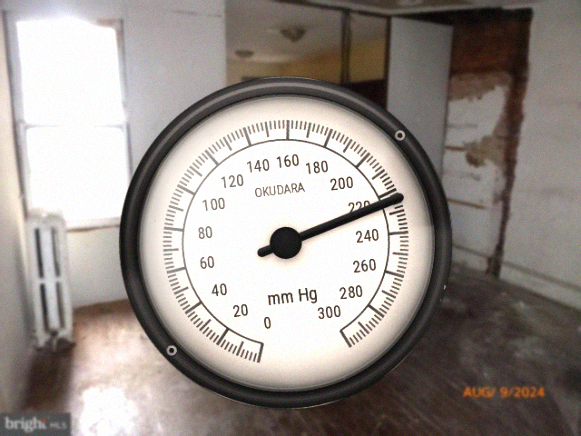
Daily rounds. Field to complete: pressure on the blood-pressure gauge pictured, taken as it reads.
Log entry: 224 mmHg
